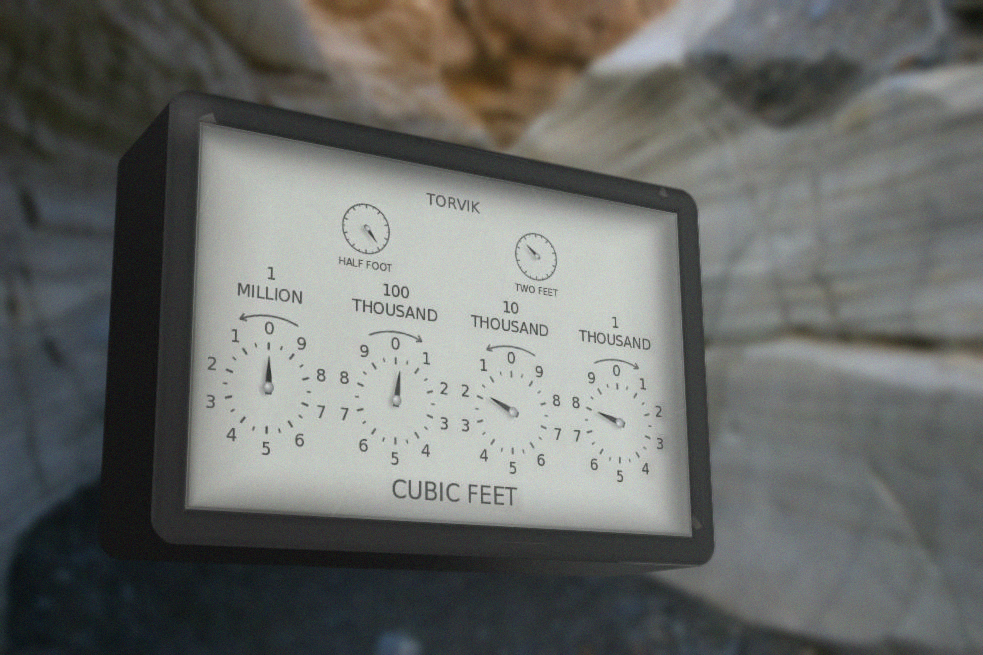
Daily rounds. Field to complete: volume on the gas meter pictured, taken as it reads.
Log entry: 1800 ft³
